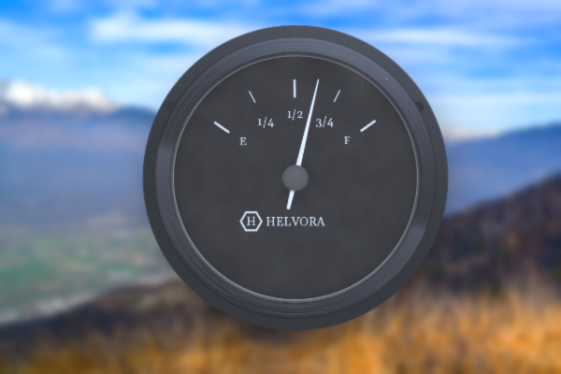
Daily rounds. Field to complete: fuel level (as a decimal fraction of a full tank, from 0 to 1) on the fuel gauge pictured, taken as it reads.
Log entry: 0.625
